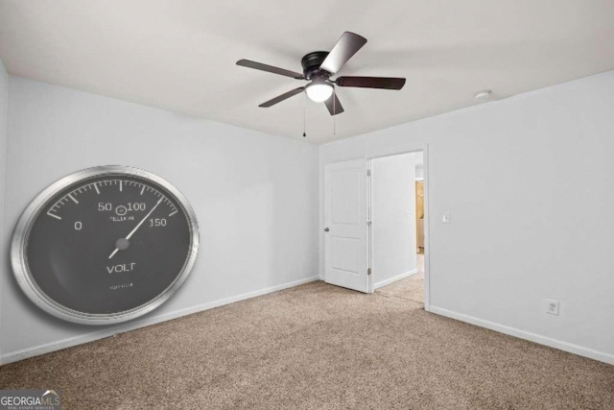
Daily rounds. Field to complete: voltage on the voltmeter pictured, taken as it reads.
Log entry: 125 V
